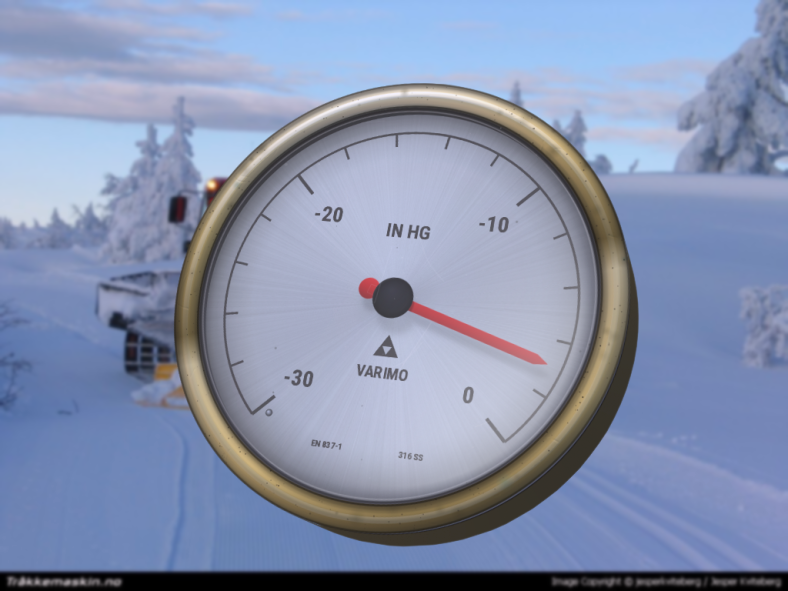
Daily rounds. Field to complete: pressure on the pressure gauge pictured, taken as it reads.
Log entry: -3 inHg
